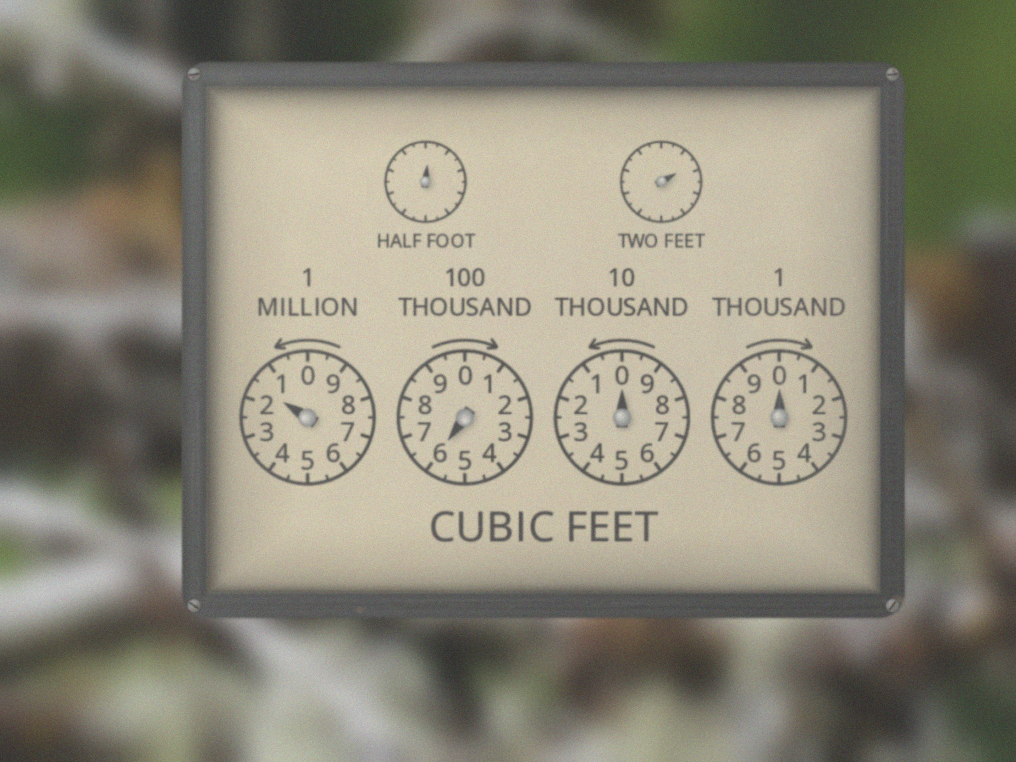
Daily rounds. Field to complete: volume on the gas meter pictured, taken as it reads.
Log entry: 160000 ft³
